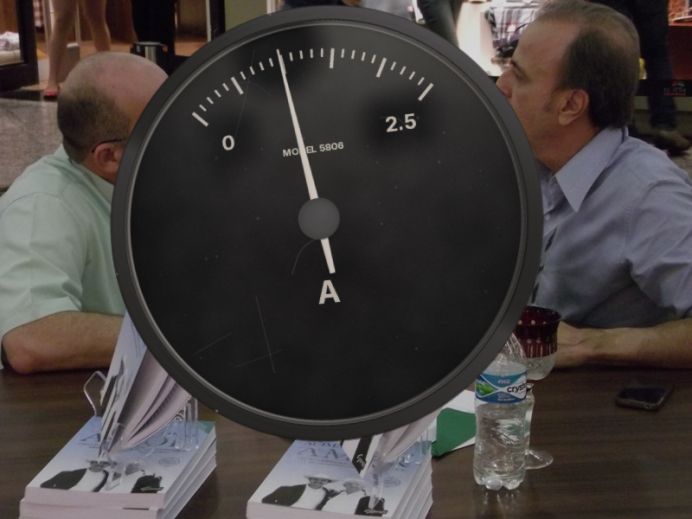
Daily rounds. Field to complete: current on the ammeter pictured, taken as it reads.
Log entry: 1 A
